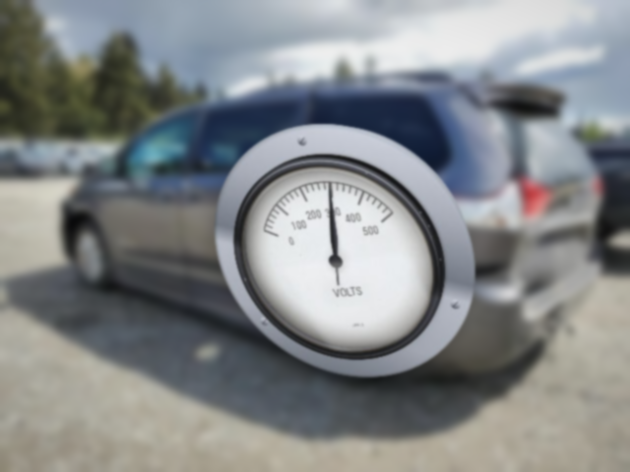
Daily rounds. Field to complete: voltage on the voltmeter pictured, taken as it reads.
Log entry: 300 V
